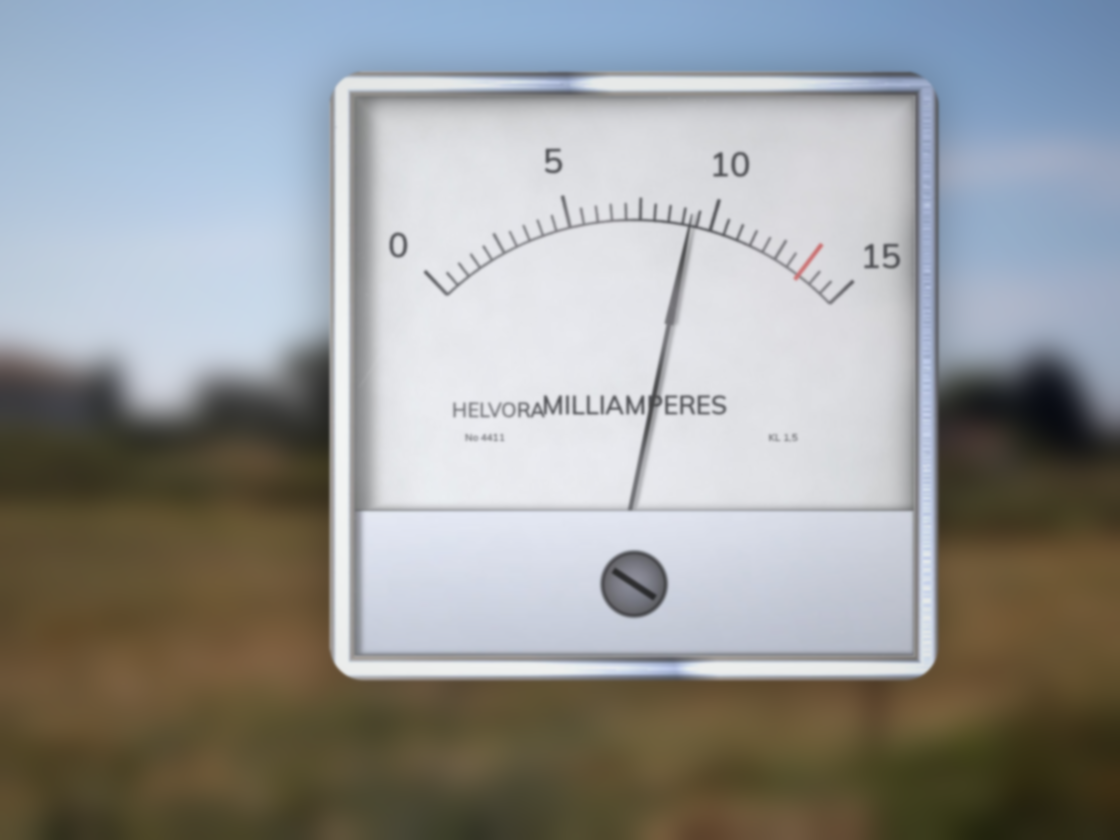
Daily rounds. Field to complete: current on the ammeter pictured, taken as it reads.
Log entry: 9.25 mA
